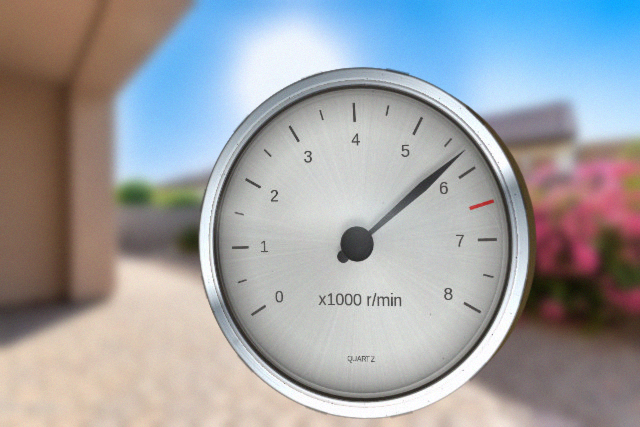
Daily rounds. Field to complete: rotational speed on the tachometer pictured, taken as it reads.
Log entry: 5750 rpm
